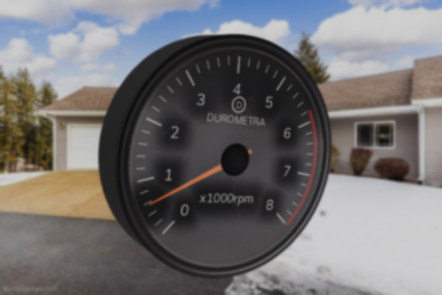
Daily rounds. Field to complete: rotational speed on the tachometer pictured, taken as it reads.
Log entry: 600 rpm
